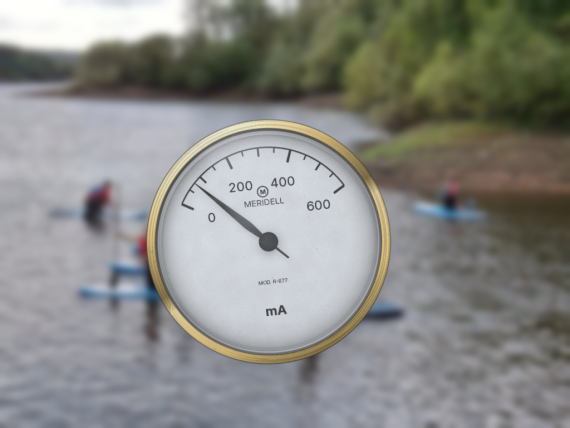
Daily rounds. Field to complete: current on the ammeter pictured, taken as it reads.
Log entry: 75 mA
